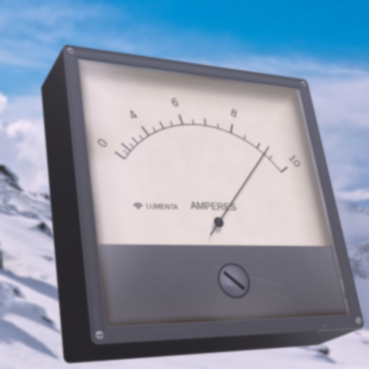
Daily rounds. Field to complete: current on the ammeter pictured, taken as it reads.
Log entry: 9.25 A
